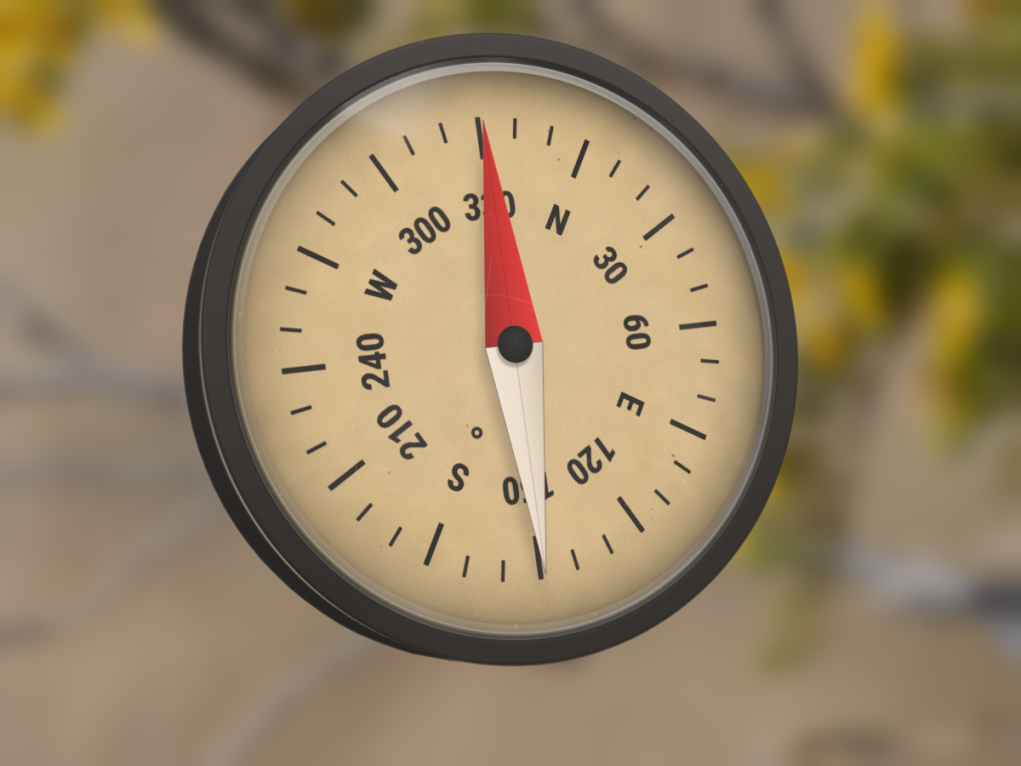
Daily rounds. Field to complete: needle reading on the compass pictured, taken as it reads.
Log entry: 330 °
